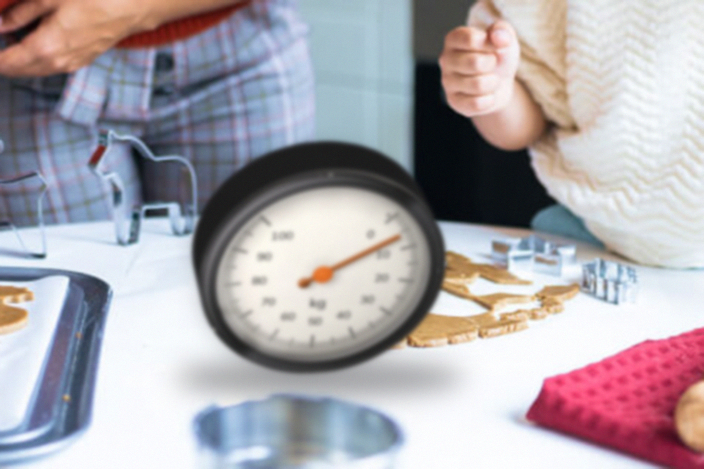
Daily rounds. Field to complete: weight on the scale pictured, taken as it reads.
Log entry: 5 kg
